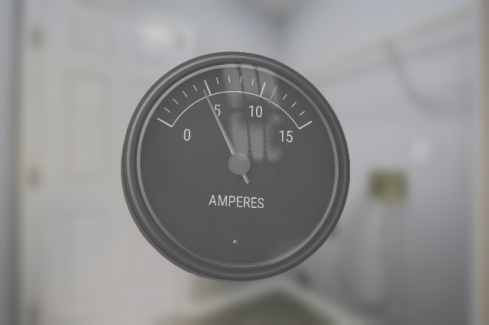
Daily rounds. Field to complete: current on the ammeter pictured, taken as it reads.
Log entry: 4.5 A
